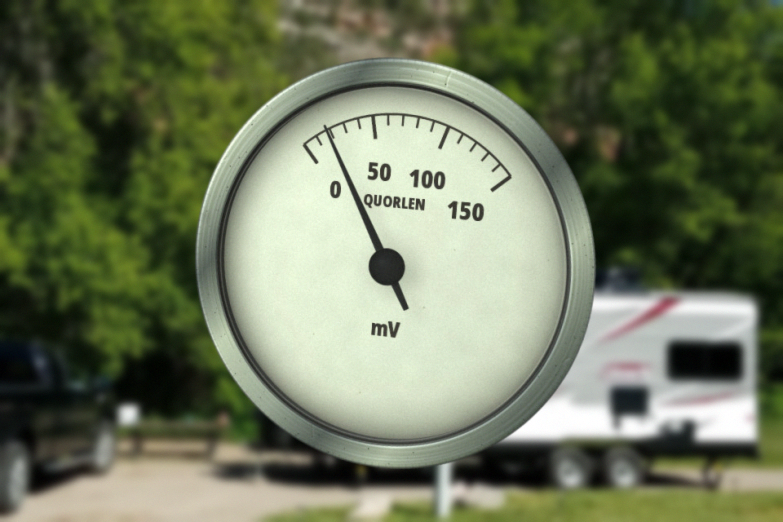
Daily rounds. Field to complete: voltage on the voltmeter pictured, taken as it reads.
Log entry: 20 mV
